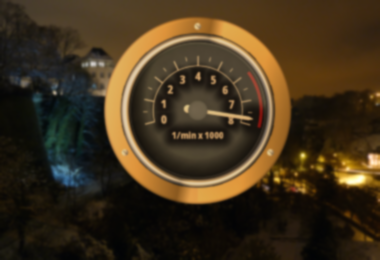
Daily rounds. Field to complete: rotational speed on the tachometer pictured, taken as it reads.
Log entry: 7750 rpm
